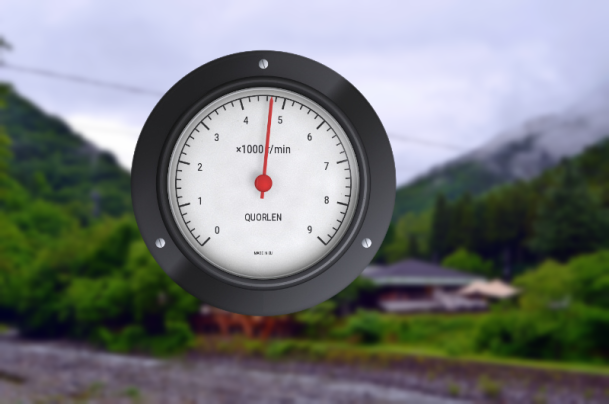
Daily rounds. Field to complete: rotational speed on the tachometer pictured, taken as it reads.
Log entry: 4700 rpm
